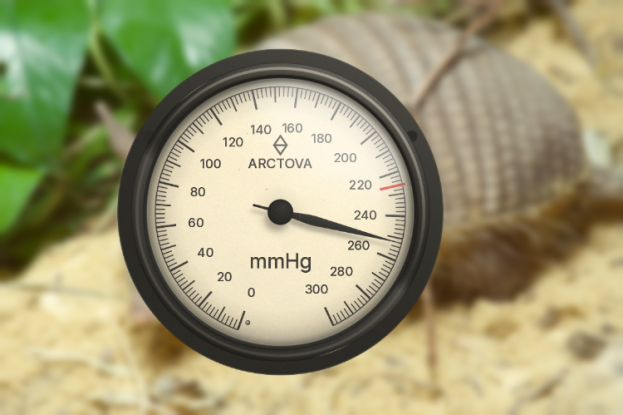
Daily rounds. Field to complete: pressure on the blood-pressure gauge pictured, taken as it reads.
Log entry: 252 mmHg
